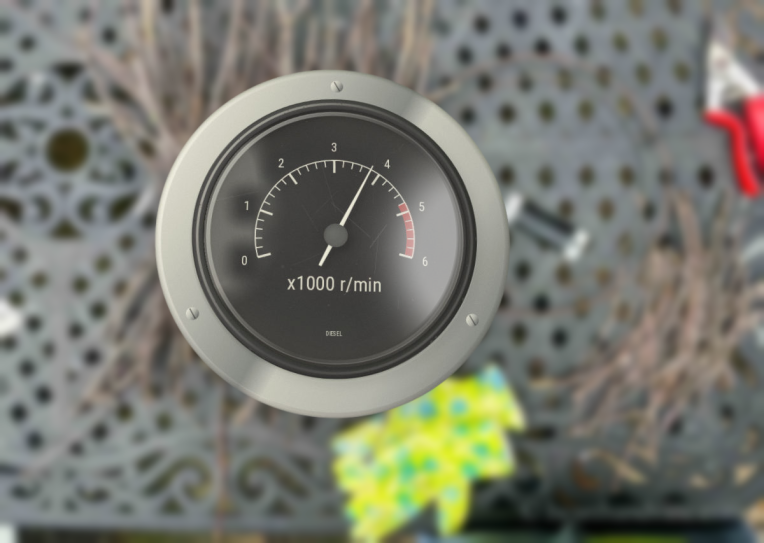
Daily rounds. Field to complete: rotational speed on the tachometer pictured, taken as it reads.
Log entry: 3800 rpm
